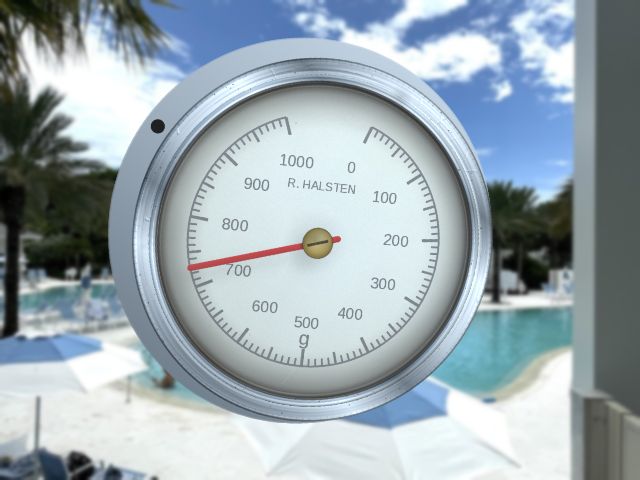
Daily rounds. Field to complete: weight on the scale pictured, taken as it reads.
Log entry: 730 g
